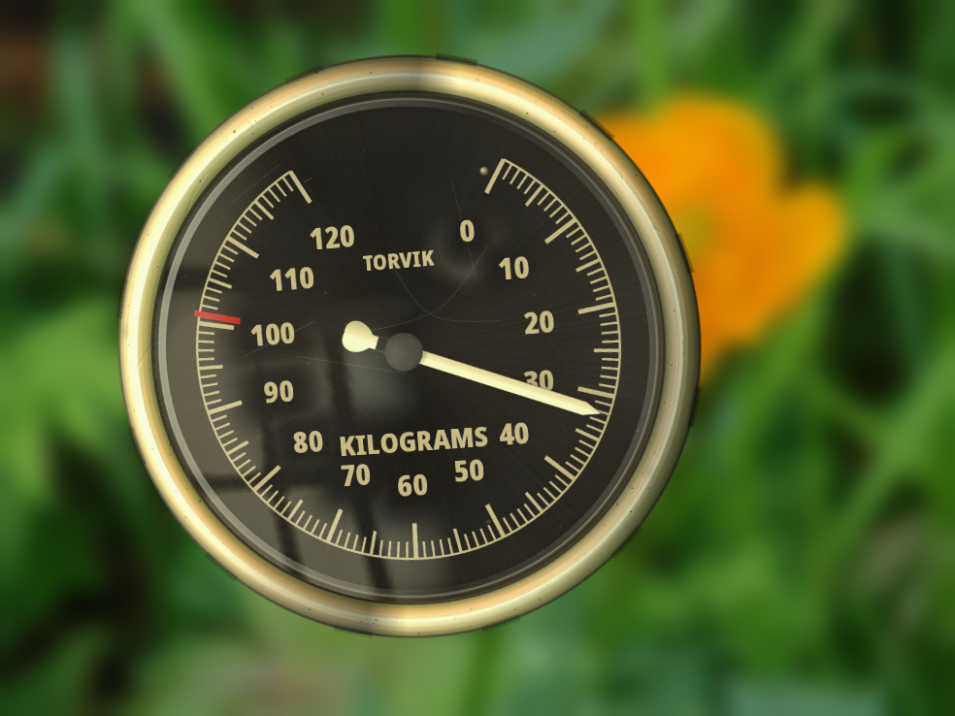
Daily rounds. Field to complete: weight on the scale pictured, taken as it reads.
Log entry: 32 kg
